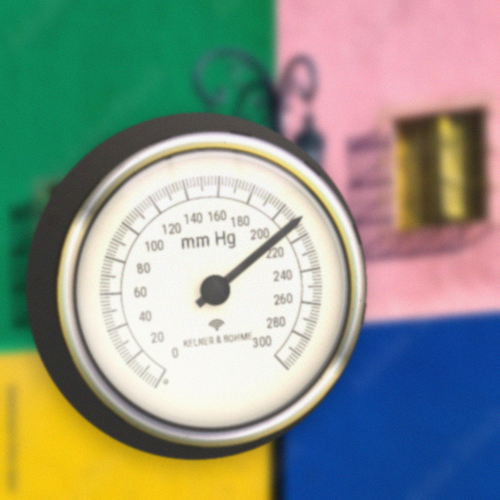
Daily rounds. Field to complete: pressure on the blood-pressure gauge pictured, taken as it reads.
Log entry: 210 mmHg
